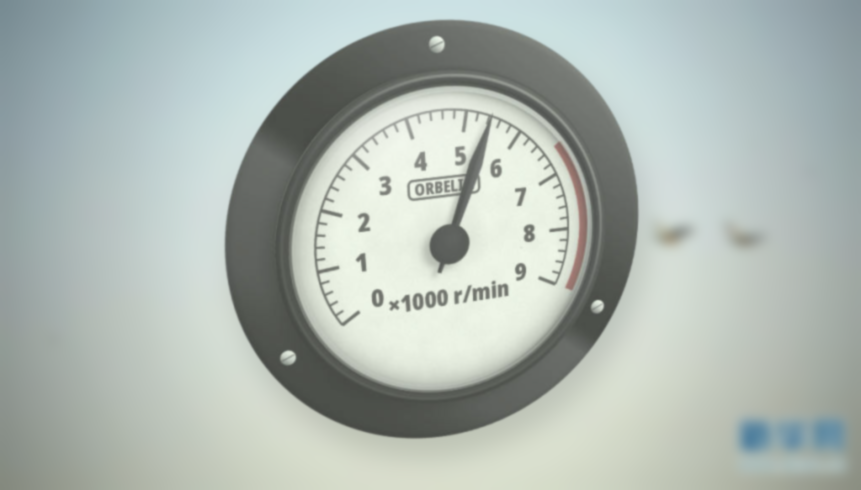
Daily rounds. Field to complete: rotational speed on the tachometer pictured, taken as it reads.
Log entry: 5400 rpm
